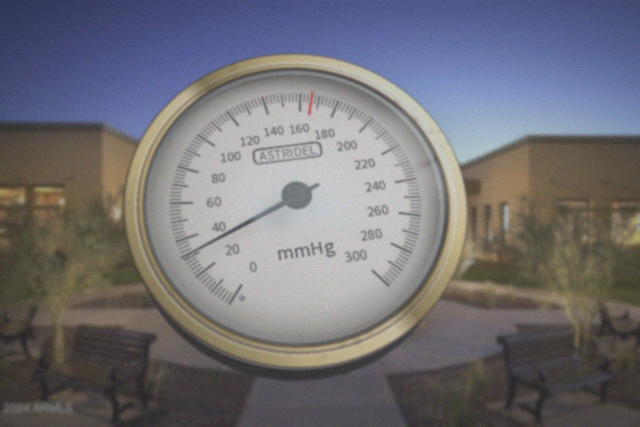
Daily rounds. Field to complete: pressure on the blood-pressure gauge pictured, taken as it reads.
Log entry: 30 mmHg
